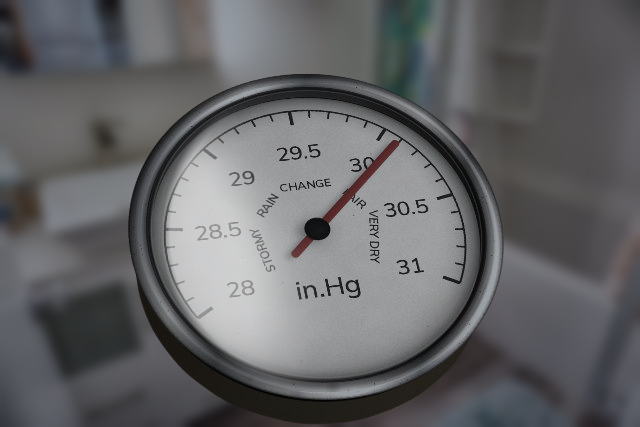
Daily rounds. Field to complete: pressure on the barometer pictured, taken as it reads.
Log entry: 30.1 inHg
